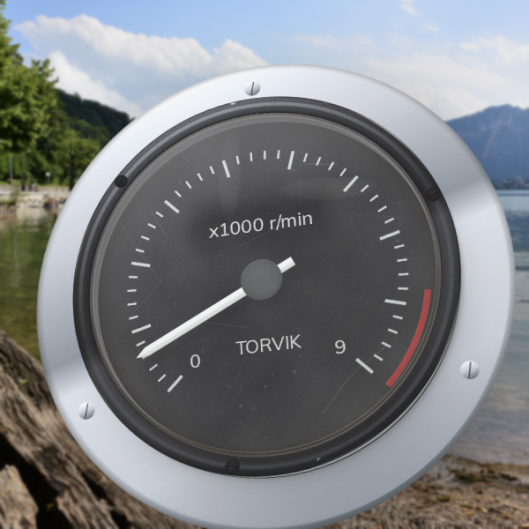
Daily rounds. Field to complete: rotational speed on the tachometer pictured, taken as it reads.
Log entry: 600 rpm
